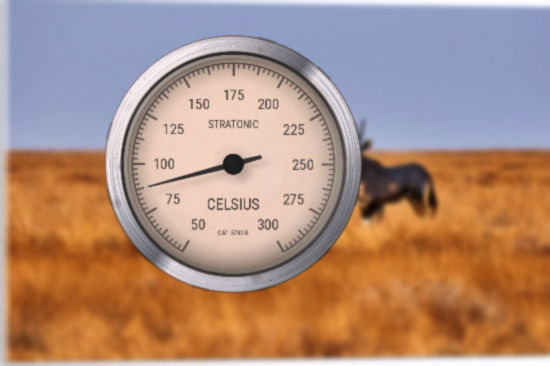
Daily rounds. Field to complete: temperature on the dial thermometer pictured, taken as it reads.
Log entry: 87.5 °C
